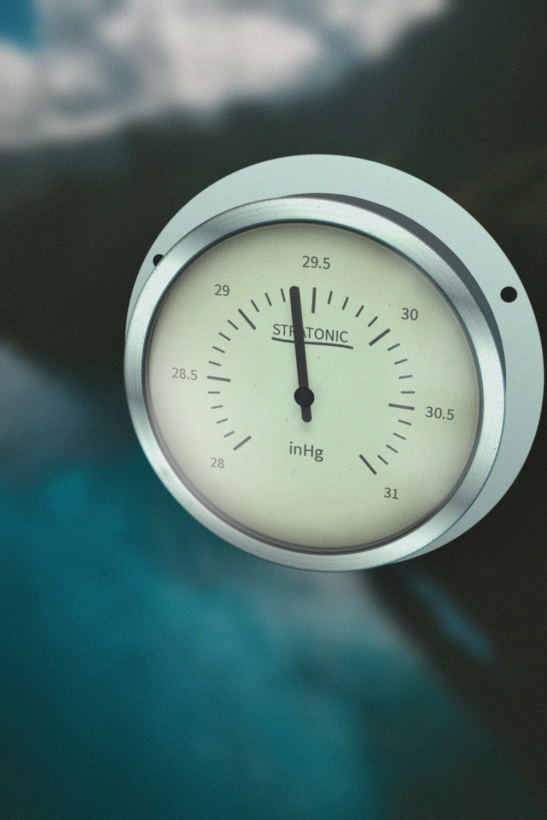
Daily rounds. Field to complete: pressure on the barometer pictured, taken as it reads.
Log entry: 29.4 inHg
